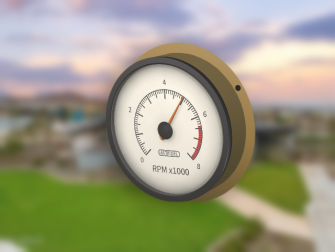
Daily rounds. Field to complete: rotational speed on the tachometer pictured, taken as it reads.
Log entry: 5000 rpm
